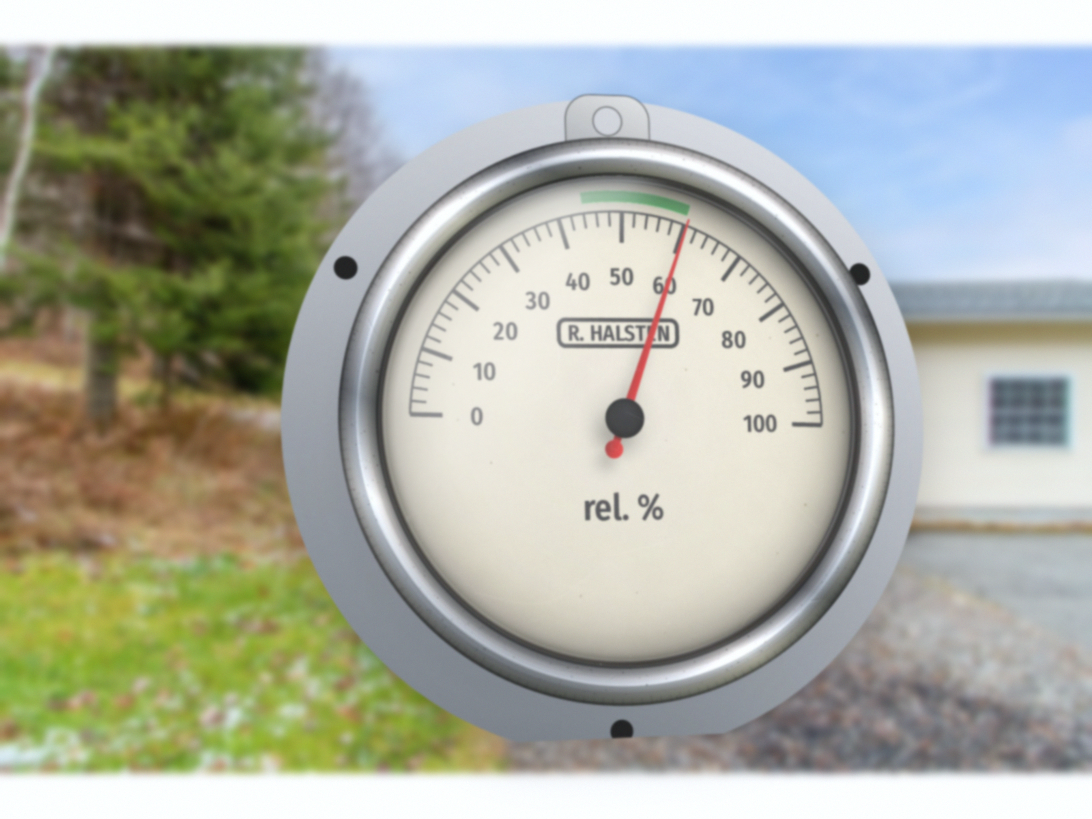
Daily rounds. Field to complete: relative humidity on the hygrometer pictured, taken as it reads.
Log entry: 60 %
